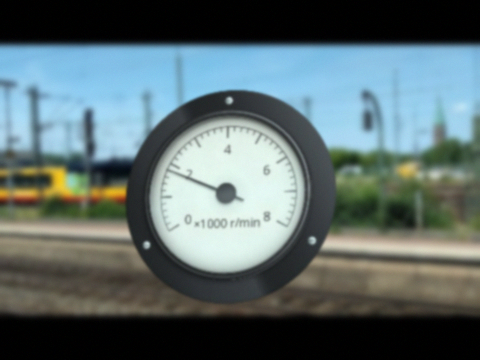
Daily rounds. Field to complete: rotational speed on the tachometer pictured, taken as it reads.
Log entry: 1800 rpm
